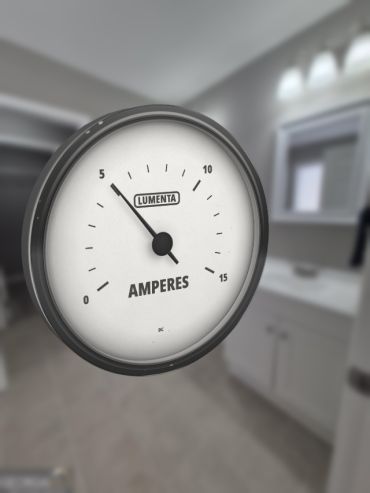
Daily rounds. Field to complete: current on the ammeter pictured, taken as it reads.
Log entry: 5 A
